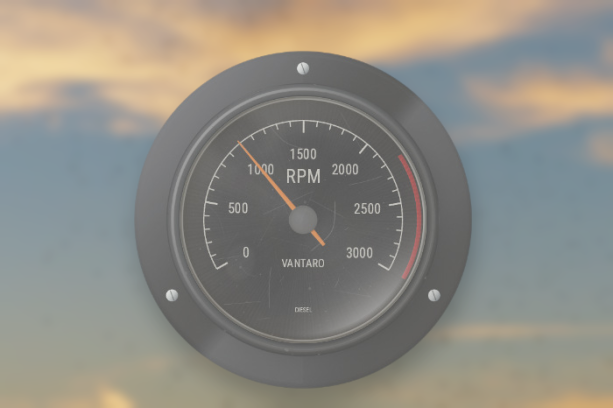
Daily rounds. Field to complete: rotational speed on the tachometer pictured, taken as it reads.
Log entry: 1000 rpm
